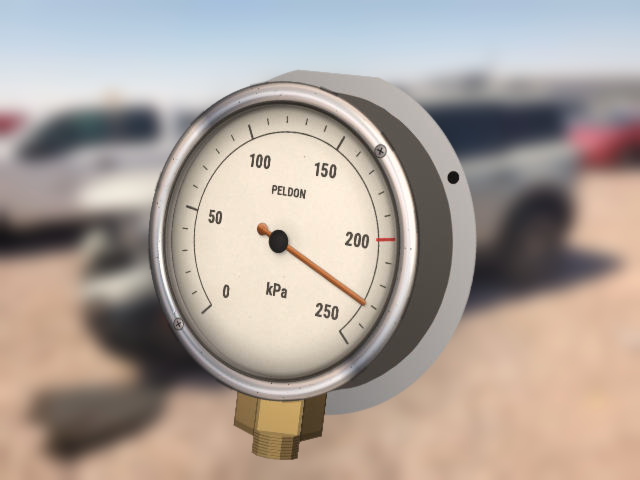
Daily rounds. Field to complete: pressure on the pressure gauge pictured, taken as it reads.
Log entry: 230 kPa
